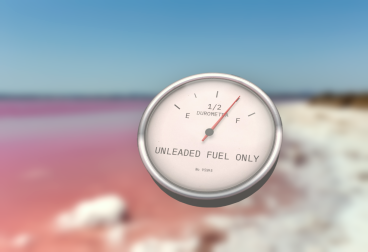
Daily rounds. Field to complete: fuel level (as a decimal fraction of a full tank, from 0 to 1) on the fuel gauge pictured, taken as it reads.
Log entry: 0.75
